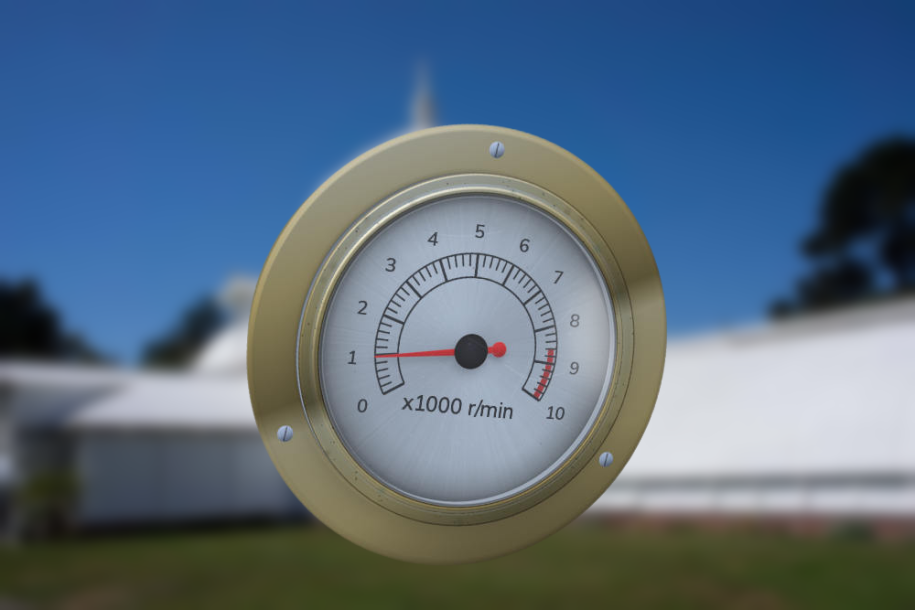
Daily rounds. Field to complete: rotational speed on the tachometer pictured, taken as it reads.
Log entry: 1000 rpm
